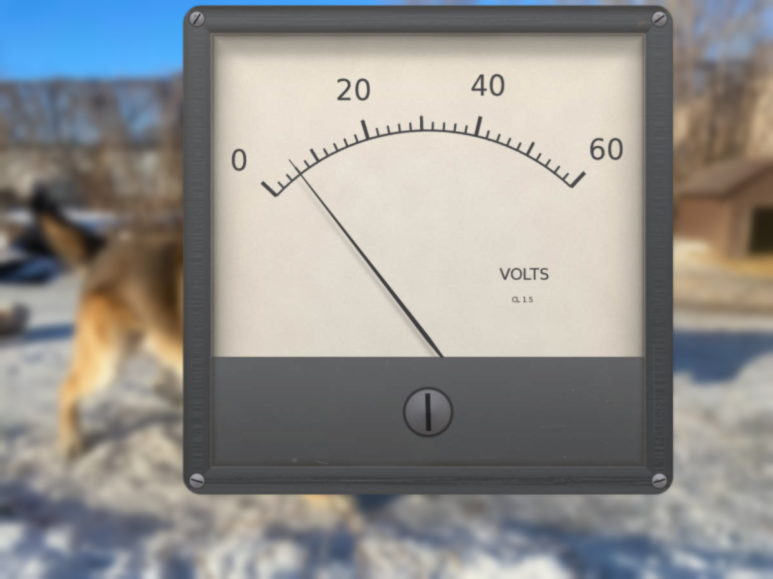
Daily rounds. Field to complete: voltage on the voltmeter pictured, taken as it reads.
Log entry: 6 V
